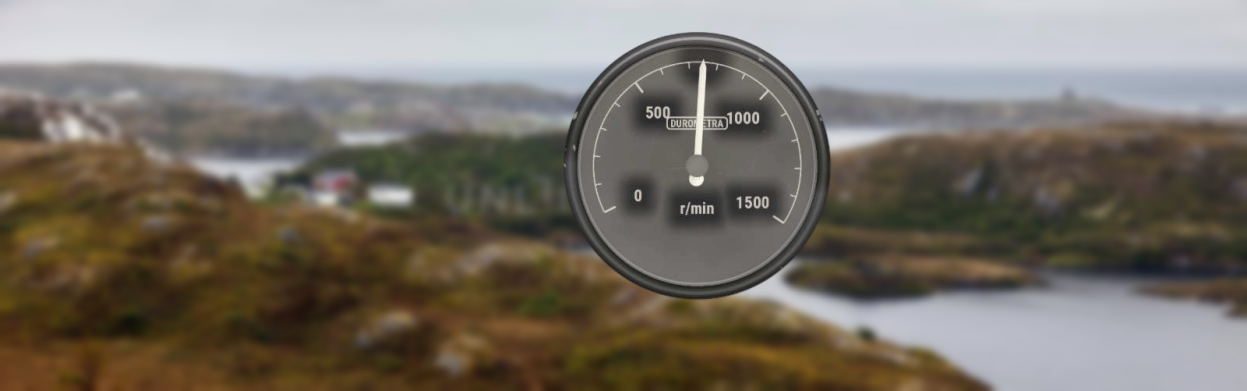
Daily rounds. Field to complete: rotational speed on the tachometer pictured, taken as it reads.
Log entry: 750 rpm
